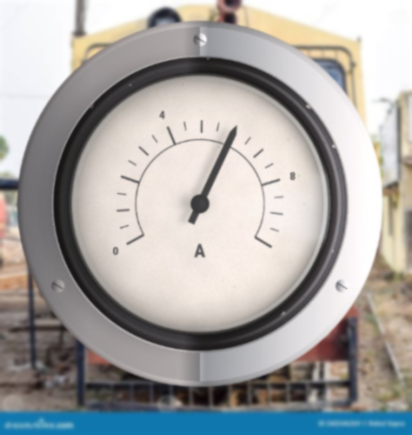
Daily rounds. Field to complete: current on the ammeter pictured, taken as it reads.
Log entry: 6 A
